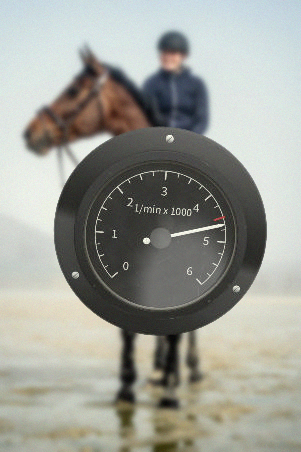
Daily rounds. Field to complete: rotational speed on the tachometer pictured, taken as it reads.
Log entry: 4625 rpm
